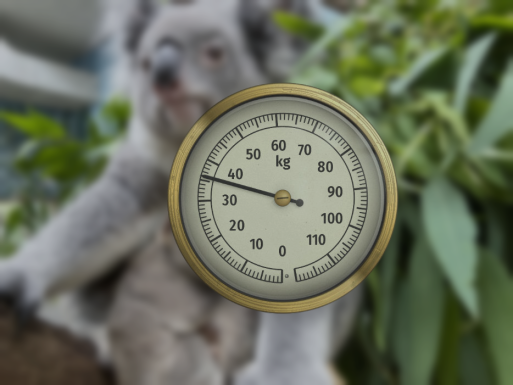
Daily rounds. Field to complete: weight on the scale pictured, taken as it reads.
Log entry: 36 kg
